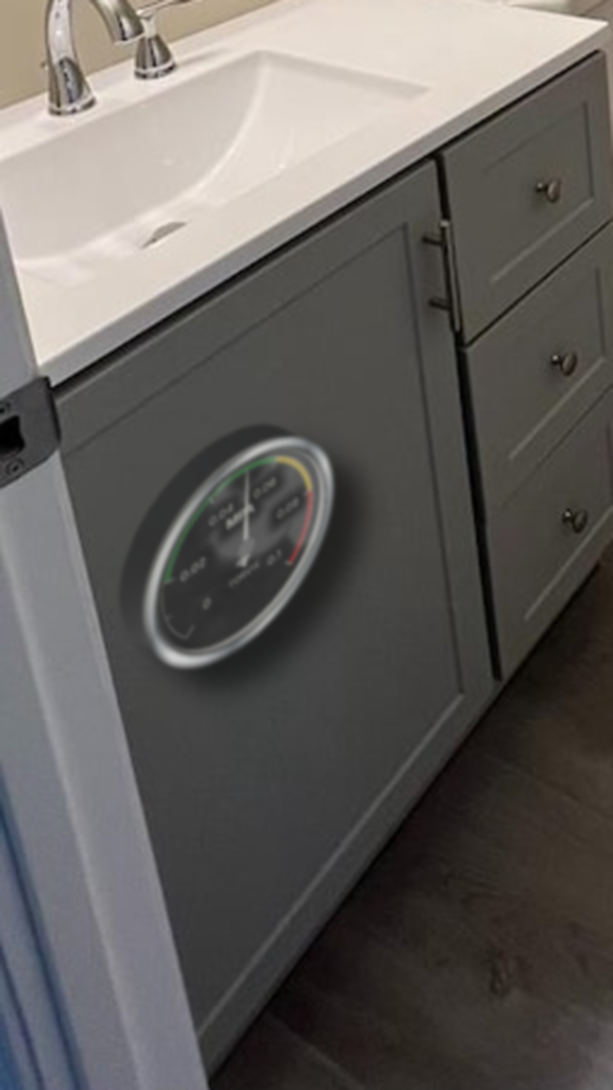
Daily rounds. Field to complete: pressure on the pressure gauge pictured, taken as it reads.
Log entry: 0.05 MPa
